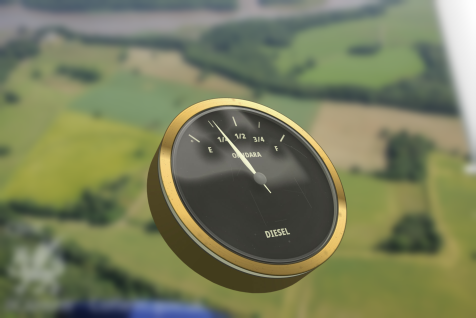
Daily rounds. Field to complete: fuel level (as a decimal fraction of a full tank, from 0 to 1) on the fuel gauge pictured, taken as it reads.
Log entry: 0.25
